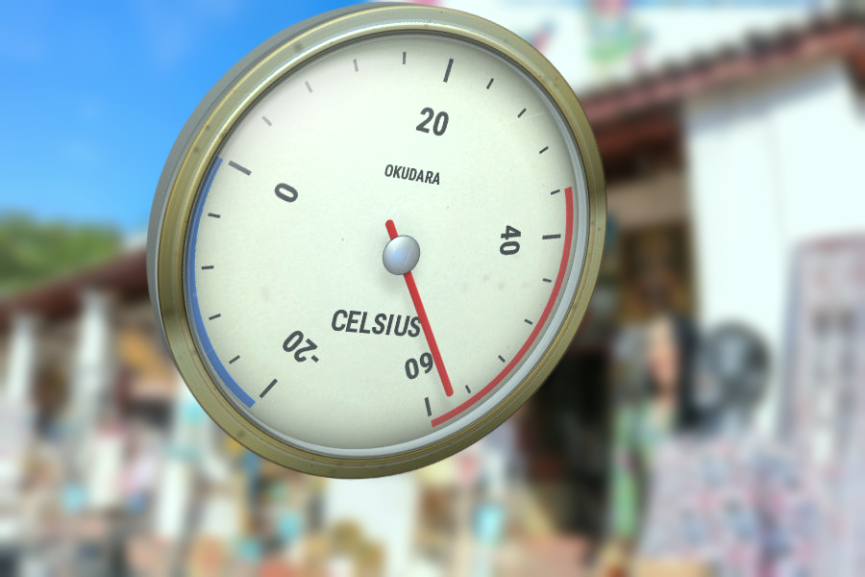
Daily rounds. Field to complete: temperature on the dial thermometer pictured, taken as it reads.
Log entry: 58 °C
